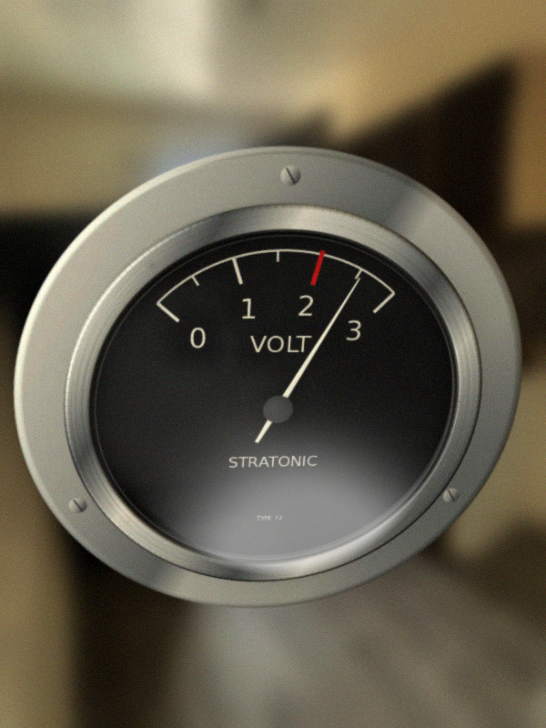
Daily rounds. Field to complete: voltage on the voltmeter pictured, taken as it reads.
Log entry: 2.5 V
